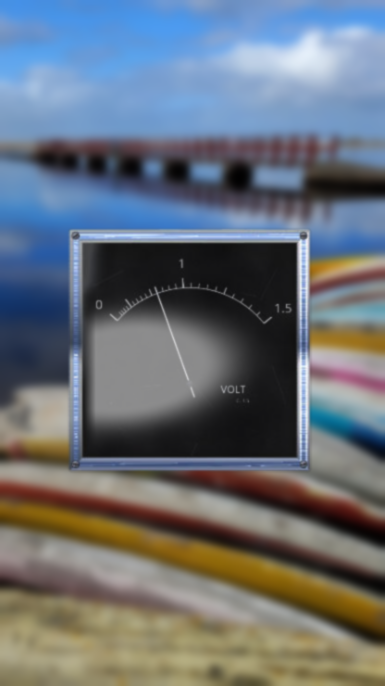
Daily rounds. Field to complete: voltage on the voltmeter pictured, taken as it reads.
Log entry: 0.8 V
